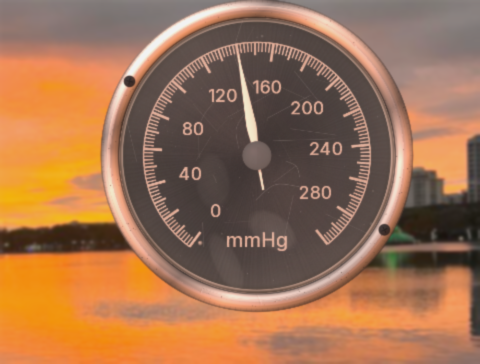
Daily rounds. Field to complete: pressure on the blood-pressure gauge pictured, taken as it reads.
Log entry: 140 mmHg
